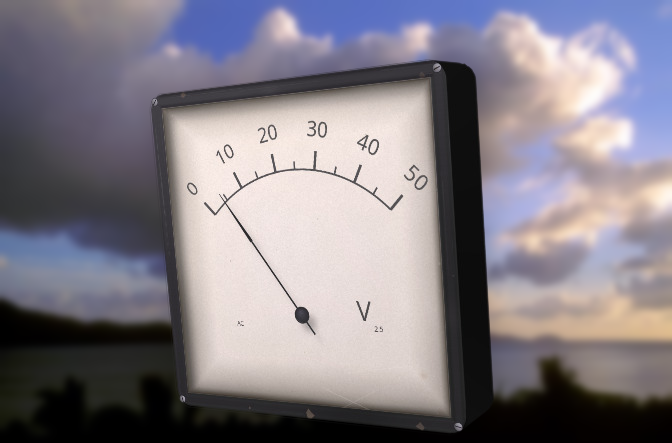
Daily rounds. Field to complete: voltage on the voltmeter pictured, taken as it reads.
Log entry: 5 V
